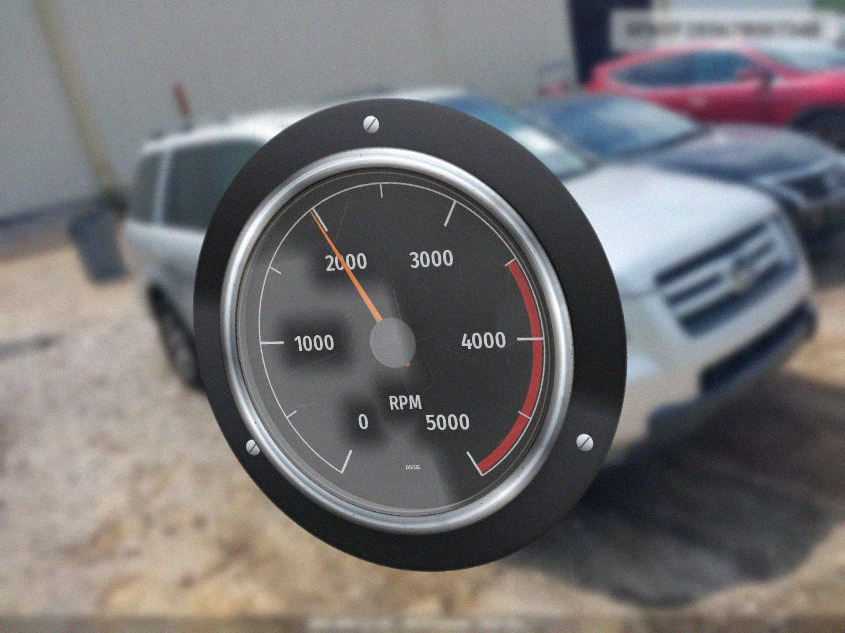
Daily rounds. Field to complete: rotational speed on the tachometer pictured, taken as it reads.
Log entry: 2000 rpm
